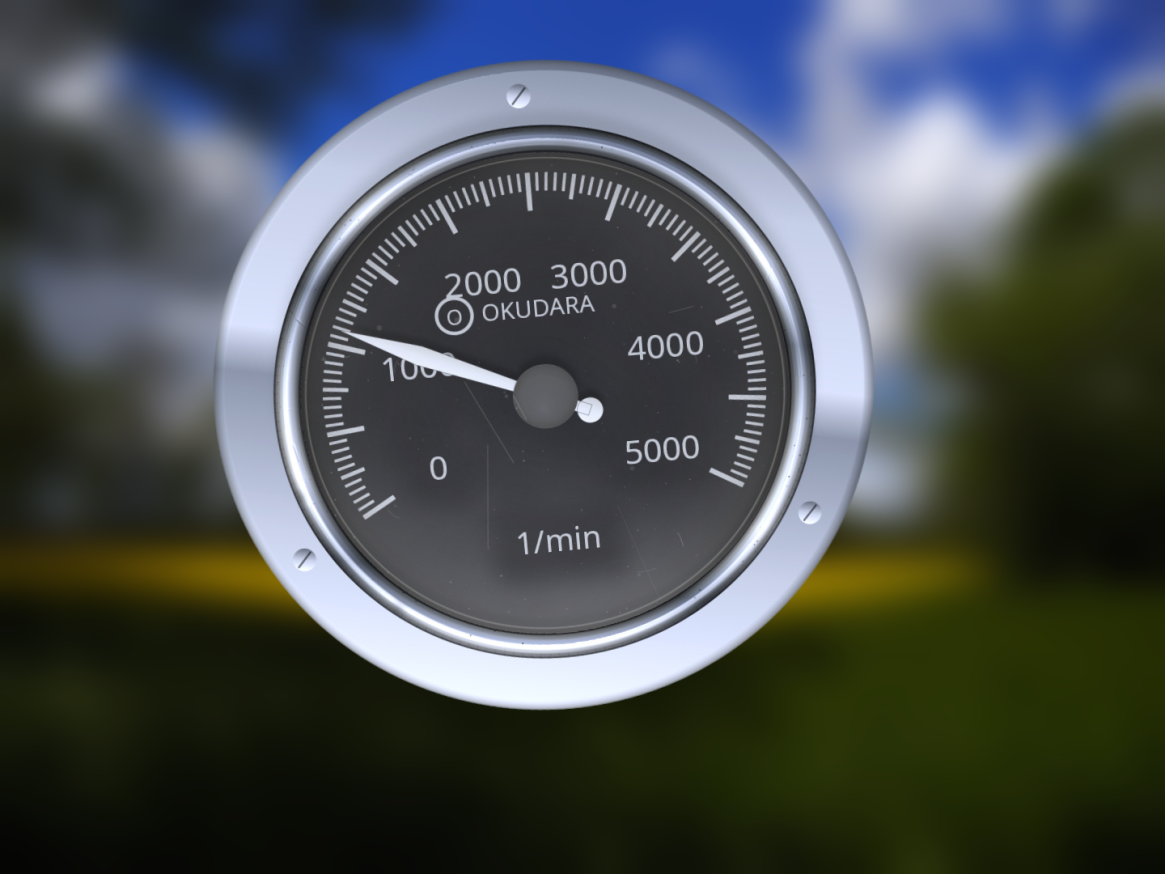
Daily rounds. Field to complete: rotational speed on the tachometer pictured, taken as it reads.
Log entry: 1100 rpm
